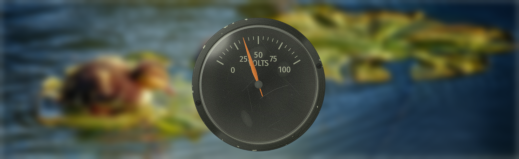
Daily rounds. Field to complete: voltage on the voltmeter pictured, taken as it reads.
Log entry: 35 V
